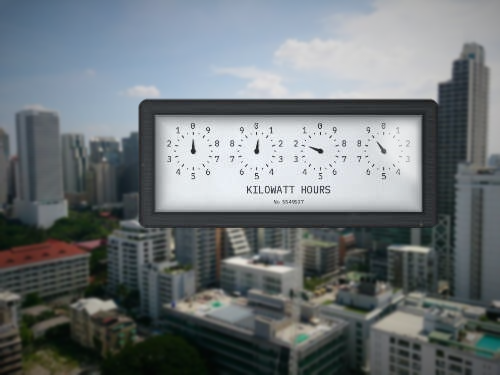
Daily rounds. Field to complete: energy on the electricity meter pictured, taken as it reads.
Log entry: 19 kWh
